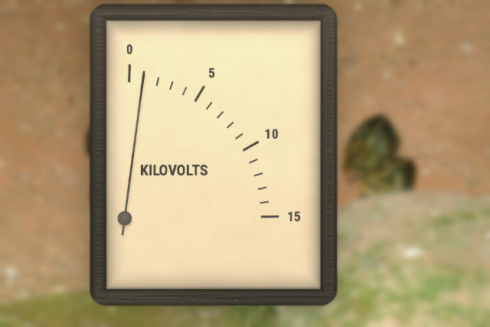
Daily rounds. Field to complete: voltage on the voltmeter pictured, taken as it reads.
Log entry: 1 kV
